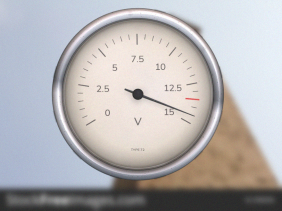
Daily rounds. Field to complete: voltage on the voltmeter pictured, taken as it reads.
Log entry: 14.5 V
